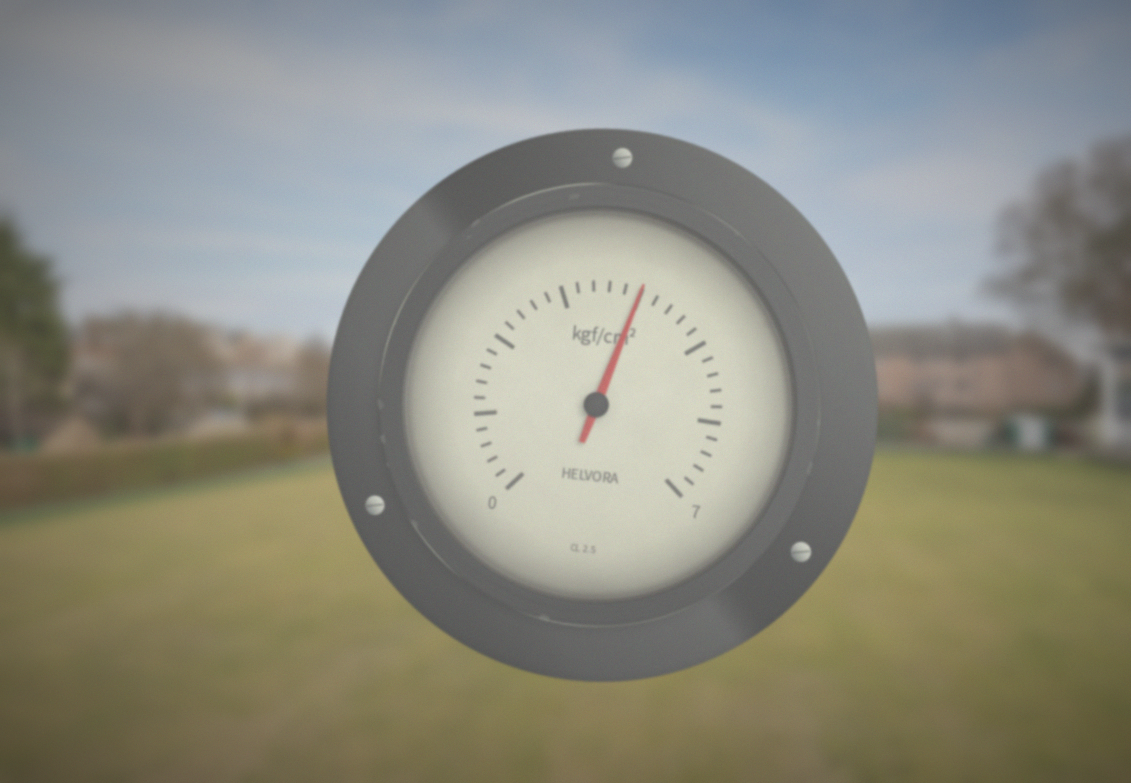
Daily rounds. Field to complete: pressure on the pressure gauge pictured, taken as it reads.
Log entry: 4 kg/cm²
